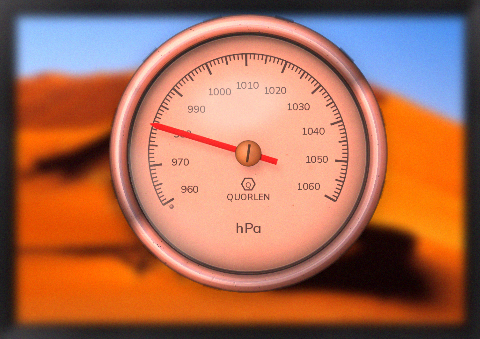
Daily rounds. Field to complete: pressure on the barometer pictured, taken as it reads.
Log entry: 980 hPa
